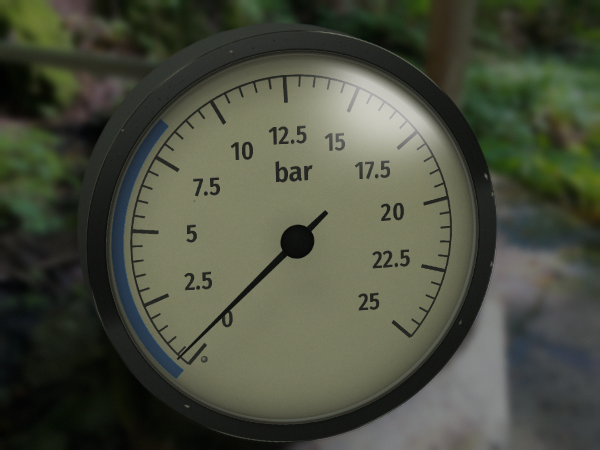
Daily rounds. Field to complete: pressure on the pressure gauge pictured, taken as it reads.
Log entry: 0.5 bar
